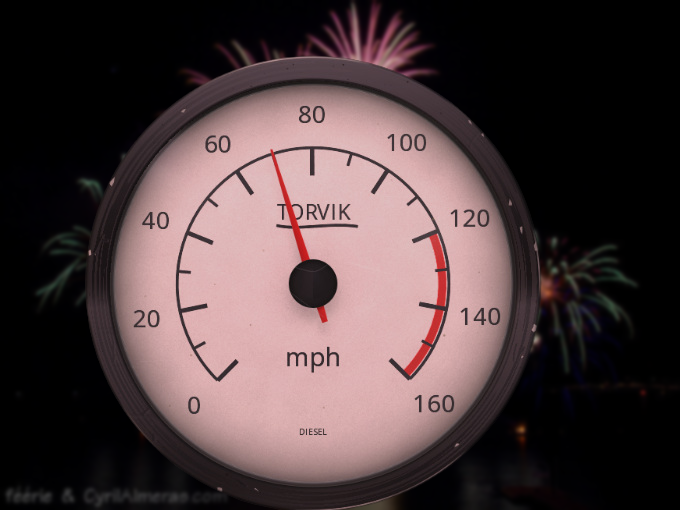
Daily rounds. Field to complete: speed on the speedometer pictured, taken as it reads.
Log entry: 70 mph
